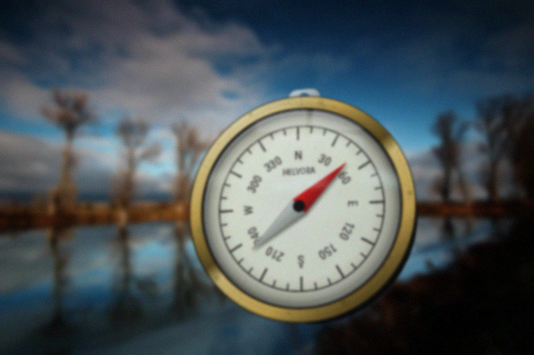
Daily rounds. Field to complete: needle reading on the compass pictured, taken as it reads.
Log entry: 50 °
